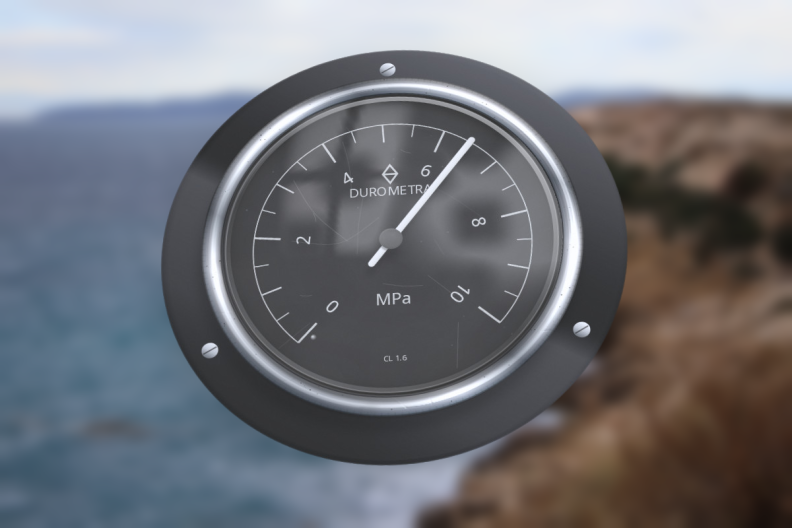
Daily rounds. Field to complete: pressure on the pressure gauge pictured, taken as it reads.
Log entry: 6.5 MPa
